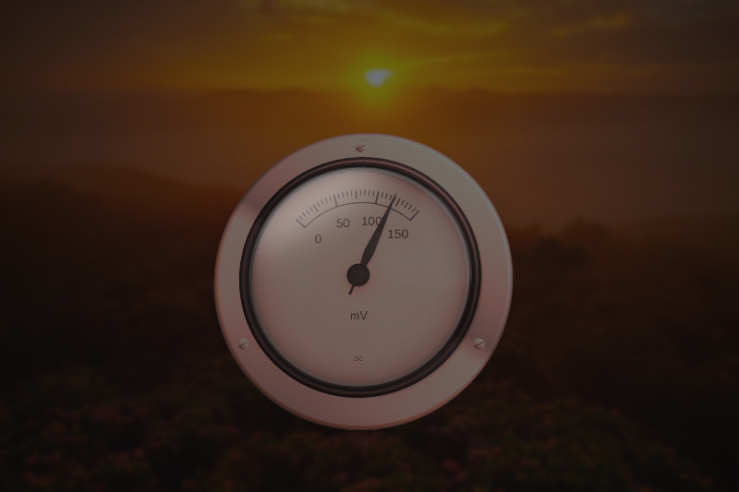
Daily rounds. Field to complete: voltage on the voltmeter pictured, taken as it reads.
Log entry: 120 mV
